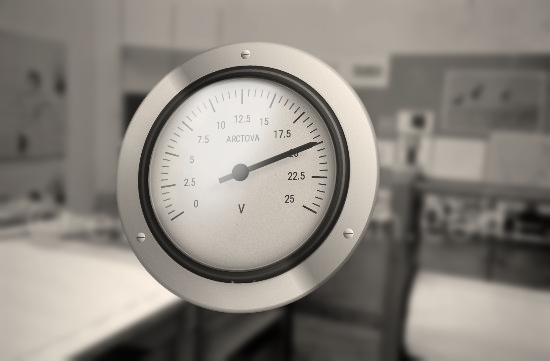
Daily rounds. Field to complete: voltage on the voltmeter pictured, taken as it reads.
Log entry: 20 V
